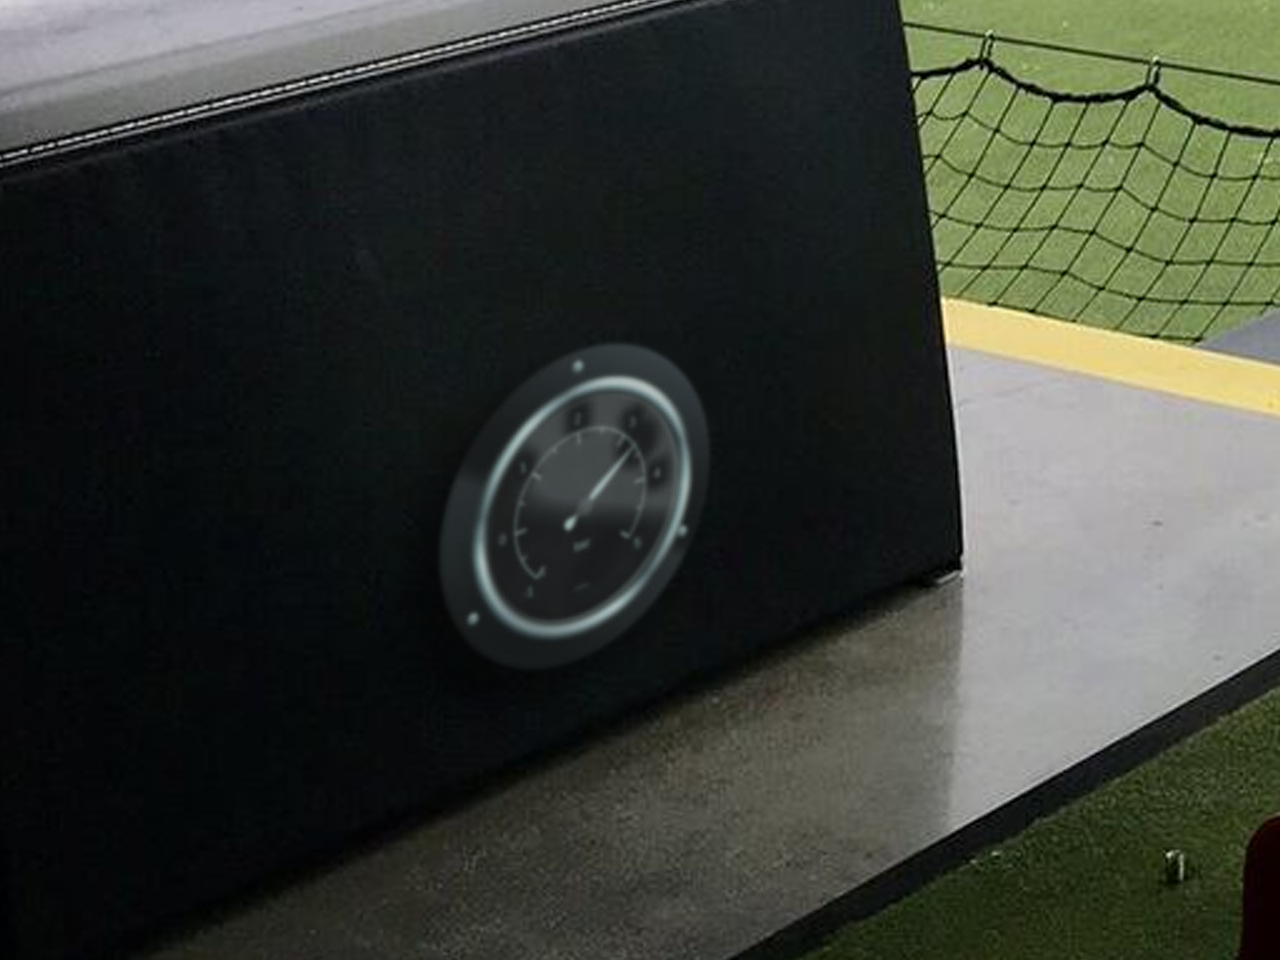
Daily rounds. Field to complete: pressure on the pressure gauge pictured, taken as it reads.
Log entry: 3.25 bar
